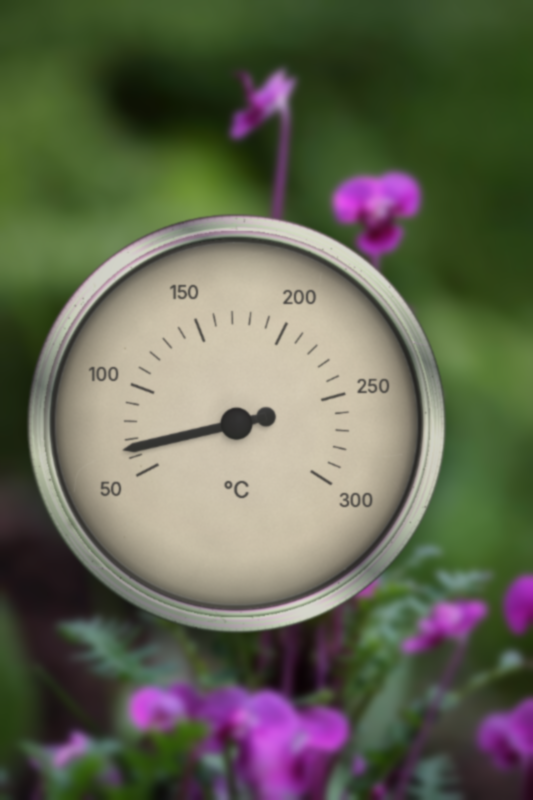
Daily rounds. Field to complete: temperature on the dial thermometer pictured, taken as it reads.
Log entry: 65 °C
